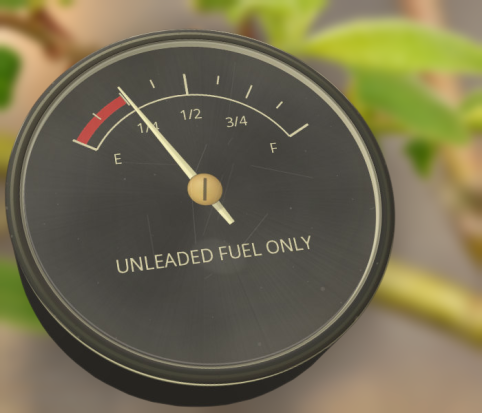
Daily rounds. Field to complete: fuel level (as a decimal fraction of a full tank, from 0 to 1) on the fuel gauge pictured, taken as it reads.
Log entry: 0.25
